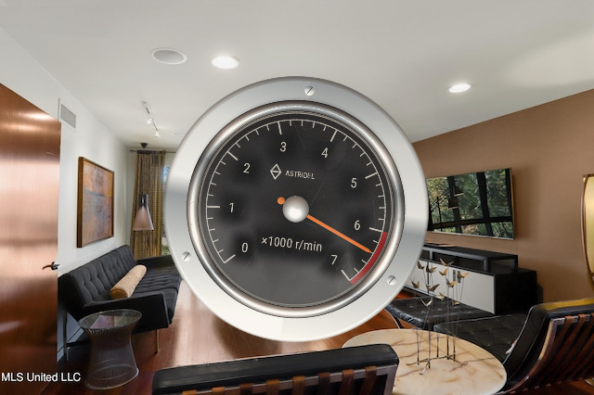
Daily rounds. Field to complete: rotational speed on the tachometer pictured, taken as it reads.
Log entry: 6400 rpm
